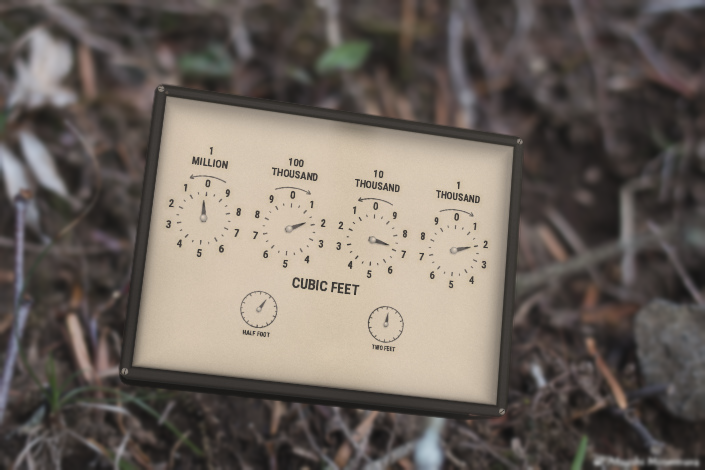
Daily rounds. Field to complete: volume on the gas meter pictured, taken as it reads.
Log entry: 17200 ft³
